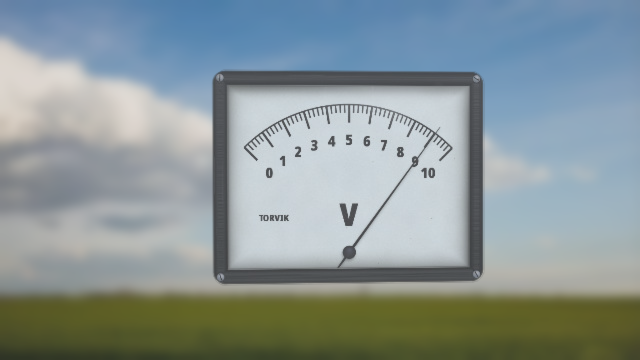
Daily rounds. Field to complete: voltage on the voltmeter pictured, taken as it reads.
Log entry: 9 V
